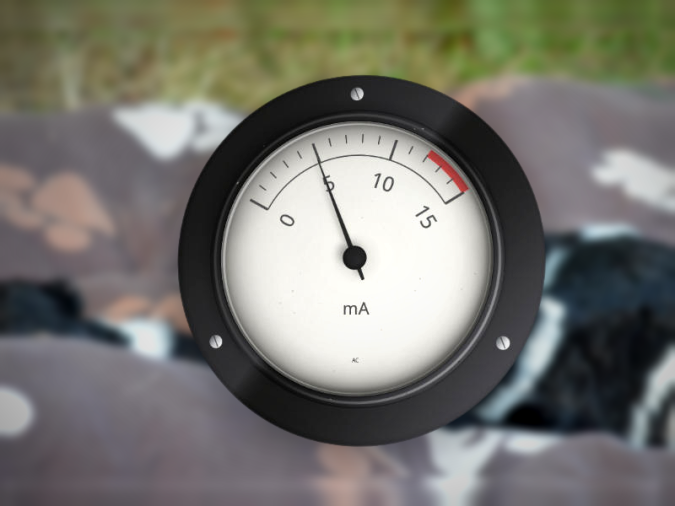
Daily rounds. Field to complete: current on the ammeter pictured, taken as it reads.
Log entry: 5 mA
